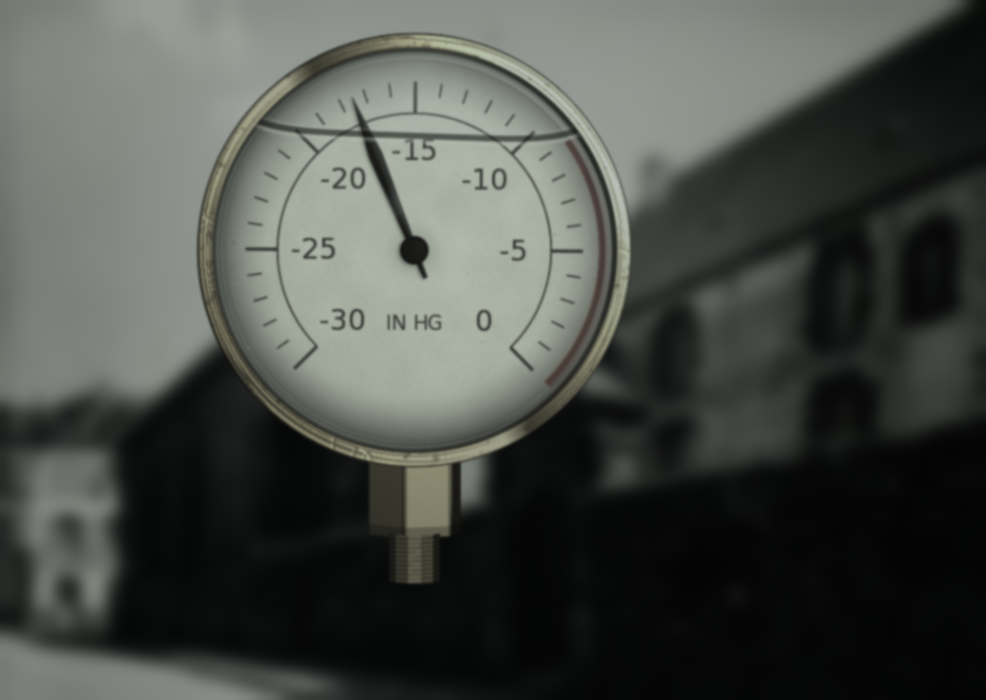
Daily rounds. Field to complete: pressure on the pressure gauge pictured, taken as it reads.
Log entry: -17.5 inHg
